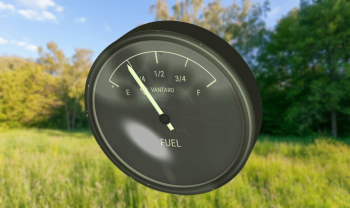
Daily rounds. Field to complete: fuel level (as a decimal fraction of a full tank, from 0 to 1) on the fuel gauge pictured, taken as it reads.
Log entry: 0.25
